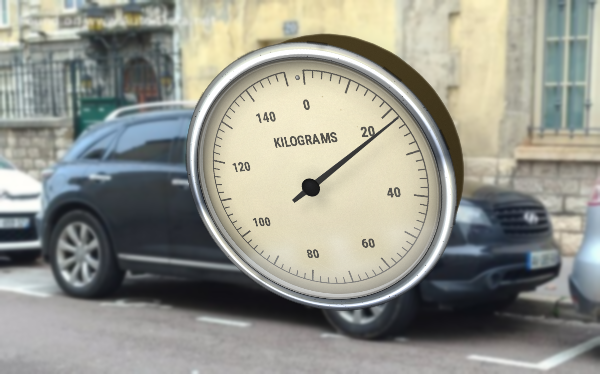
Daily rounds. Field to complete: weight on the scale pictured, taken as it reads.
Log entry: 22 kg
